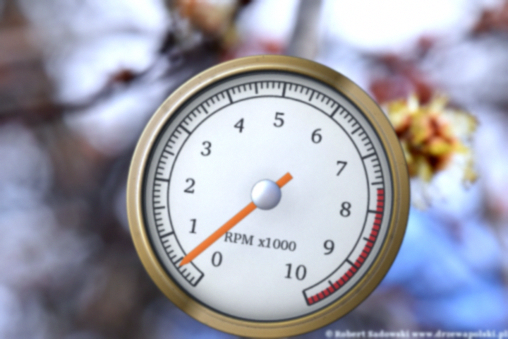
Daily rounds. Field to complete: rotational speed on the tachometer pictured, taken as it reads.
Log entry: 400 rpm
